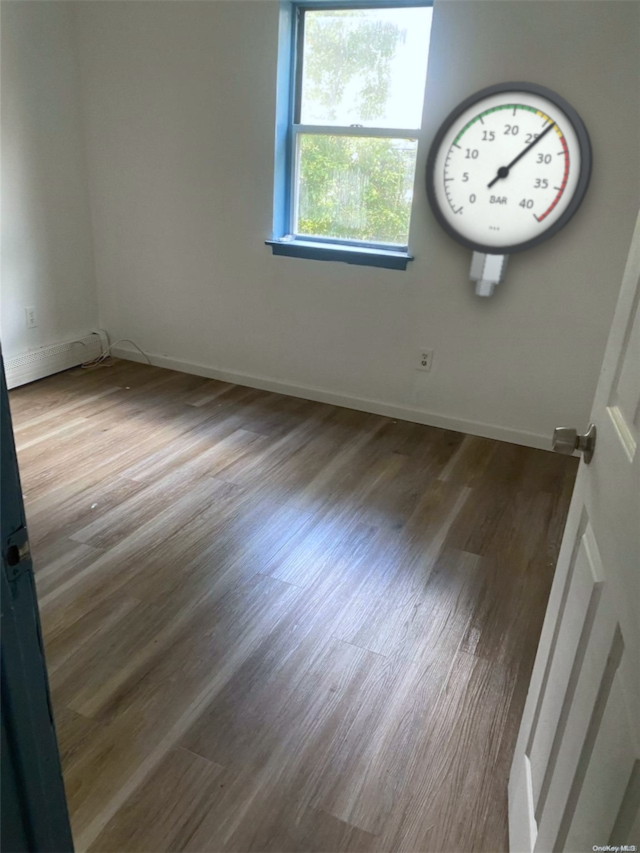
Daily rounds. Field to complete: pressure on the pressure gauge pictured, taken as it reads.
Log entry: 26 bar
